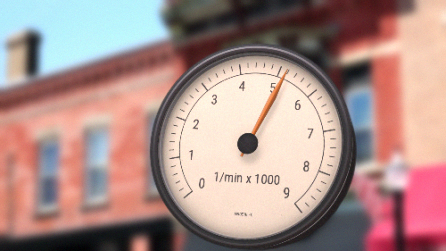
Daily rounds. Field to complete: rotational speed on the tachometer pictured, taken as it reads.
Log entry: 5200 rpm
